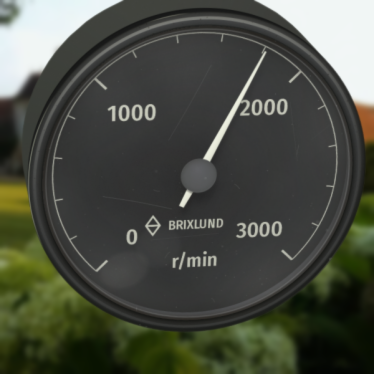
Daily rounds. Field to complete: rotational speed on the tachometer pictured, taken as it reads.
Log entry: 1800 rpm
